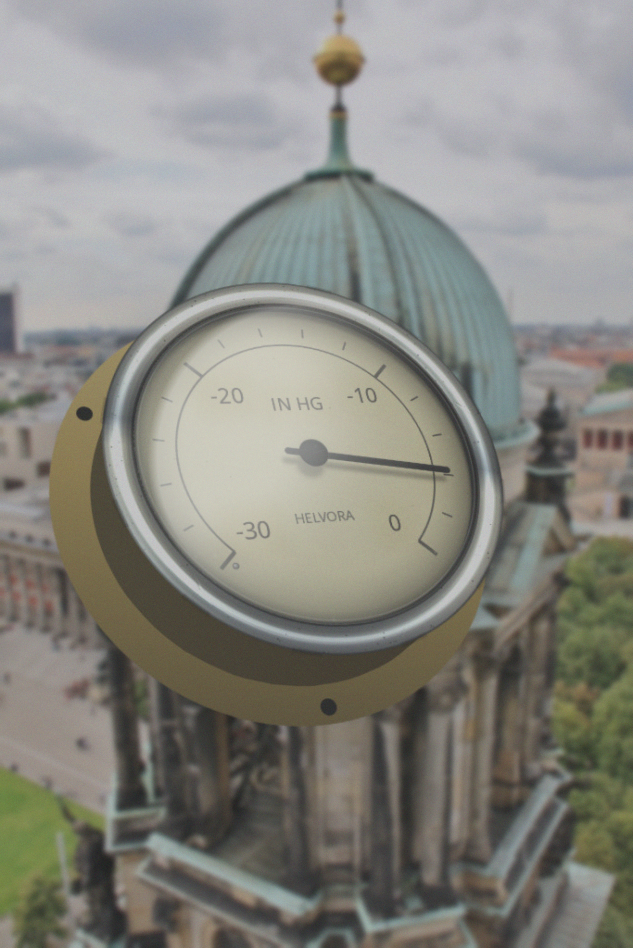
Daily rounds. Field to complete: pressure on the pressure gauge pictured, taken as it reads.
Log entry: -4 inHg
